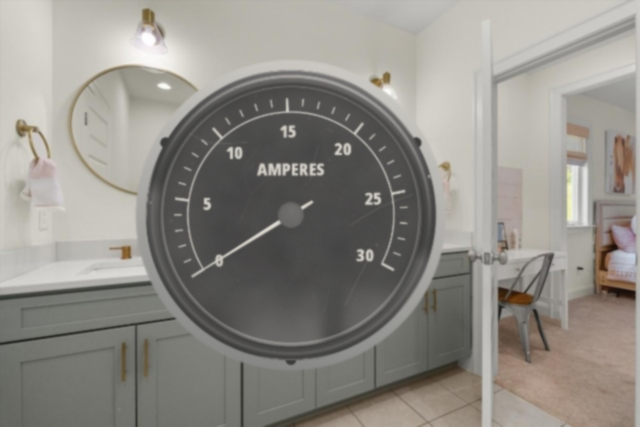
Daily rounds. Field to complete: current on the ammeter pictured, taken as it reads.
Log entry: 0 A
